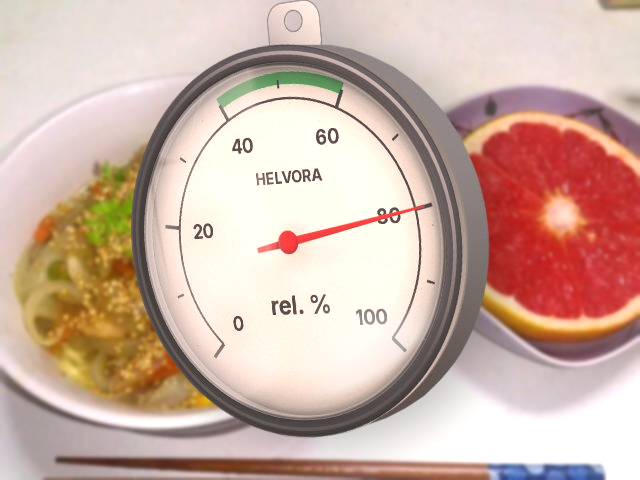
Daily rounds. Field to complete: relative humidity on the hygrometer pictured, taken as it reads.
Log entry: 80 %
